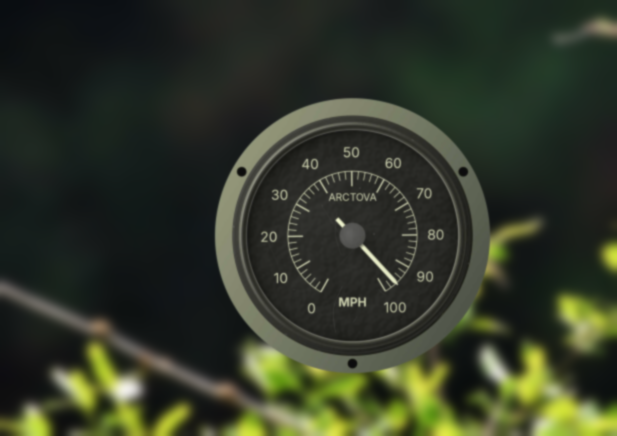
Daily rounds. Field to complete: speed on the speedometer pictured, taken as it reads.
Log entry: 96 mph
